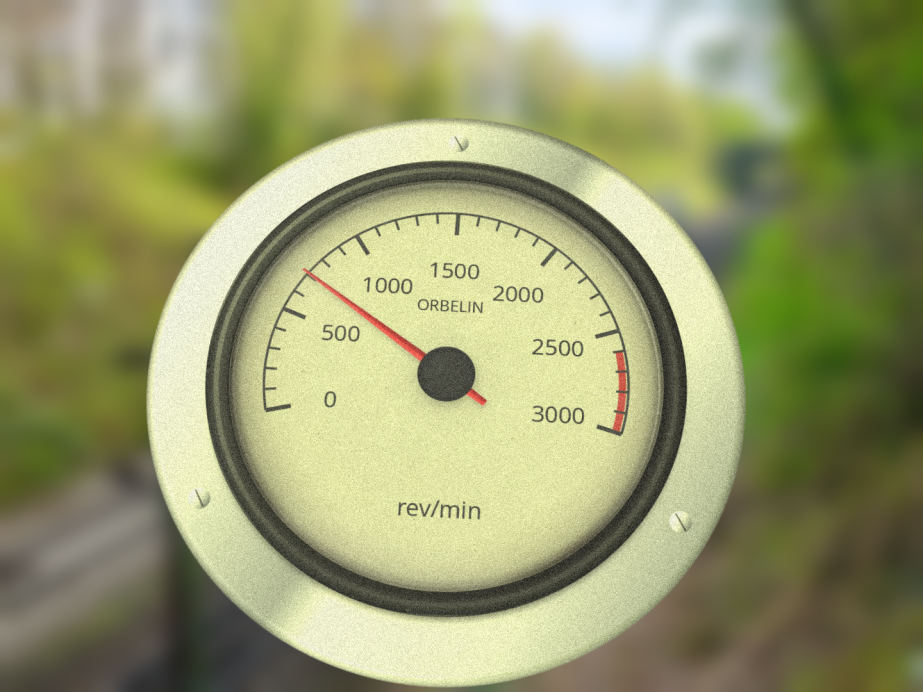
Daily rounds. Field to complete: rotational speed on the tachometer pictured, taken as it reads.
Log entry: 700 rpm
